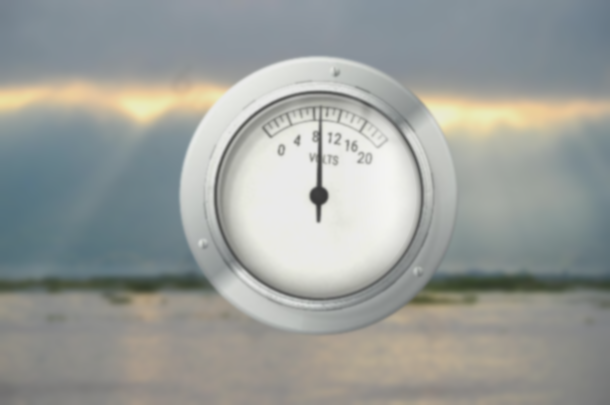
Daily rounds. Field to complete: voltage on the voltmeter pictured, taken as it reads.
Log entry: 9 V
